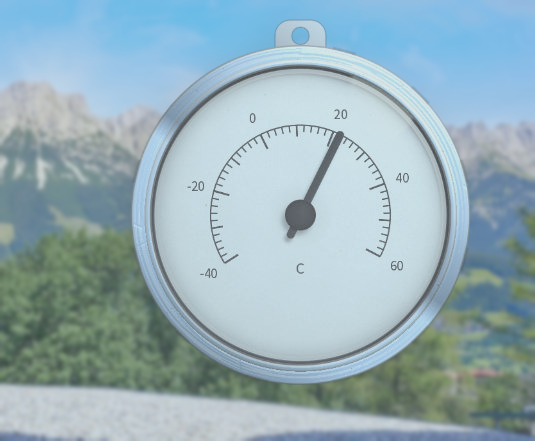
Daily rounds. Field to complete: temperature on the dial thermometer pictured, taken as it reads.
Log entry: 22 °C
